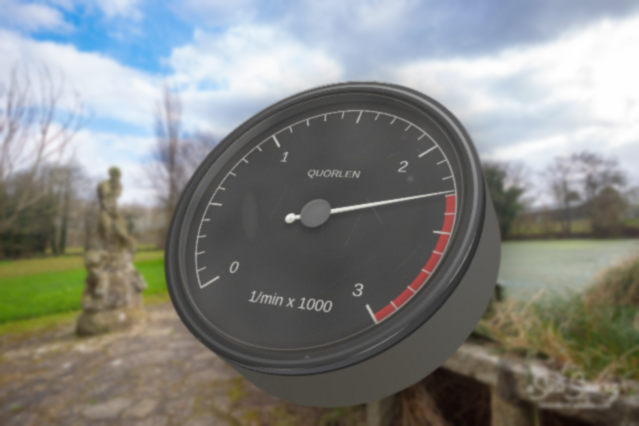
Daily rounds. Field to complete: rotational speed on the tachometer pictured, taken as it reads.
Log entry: 2300 rpm
